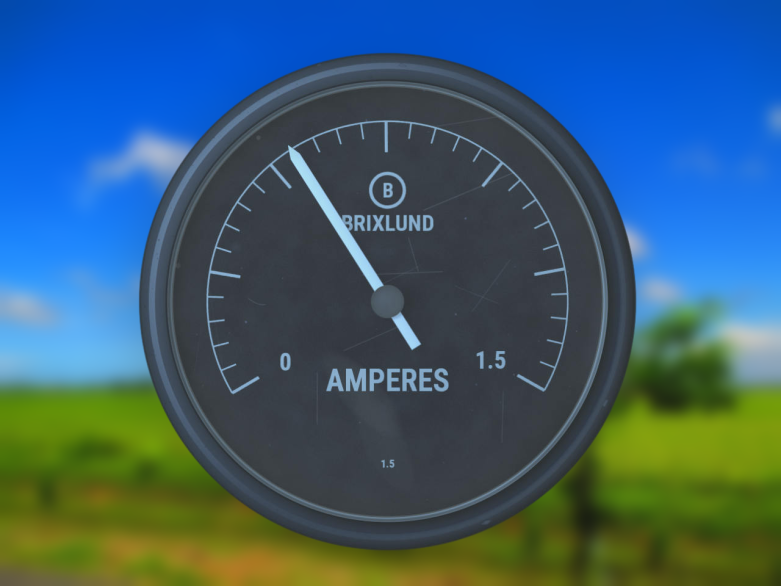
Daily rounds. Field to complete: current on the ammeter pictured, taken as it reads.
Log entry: 0.55 A
